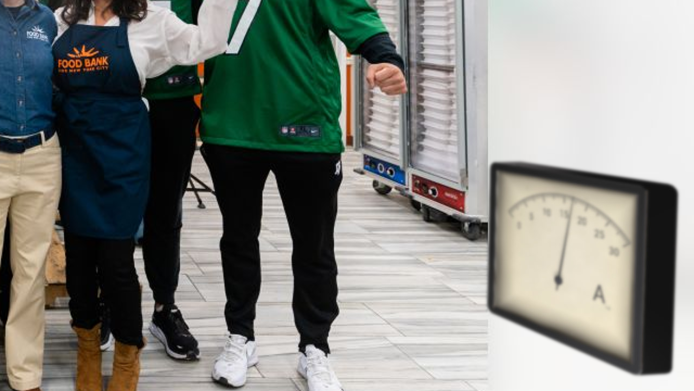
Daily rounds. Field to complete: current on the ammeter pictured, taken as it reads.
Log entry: 17.5 A
